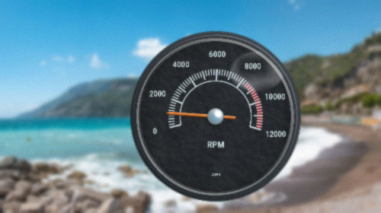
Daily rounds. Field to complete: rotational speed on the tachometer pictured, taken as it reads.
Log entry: 1000 rpm
